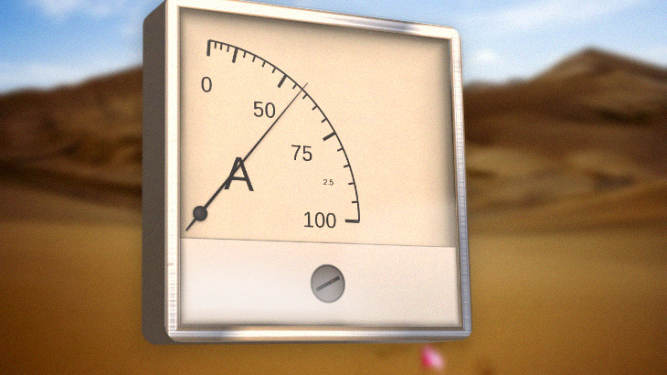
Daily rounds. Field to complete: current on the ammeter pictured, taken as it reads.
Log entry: 57.5 A
